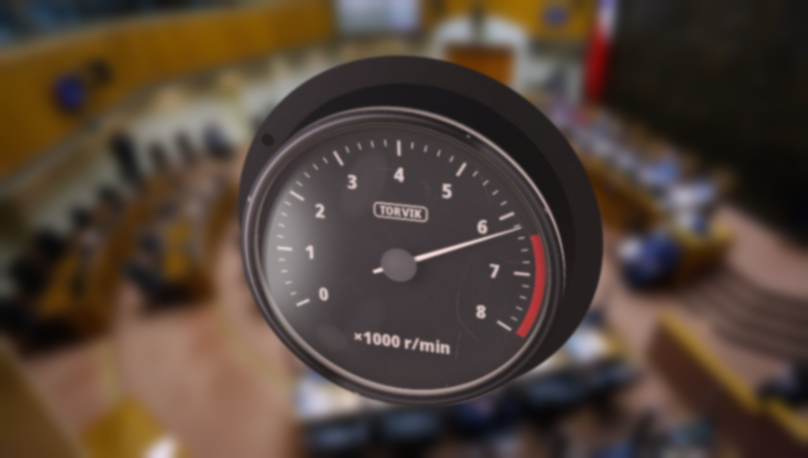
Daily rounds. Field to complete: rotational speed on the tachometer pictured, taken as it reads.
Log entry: 6200 rpm
